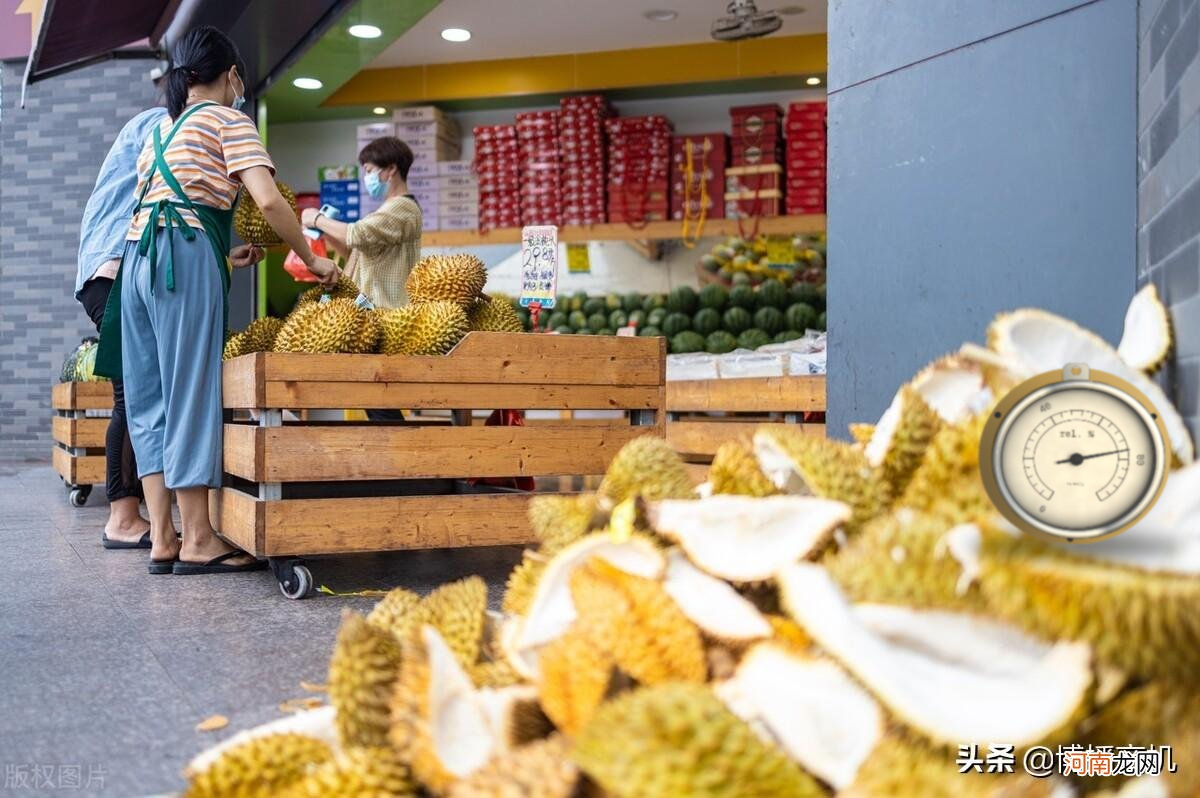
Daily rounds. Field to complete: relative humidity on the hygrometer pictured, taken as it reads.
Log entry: 76 %
